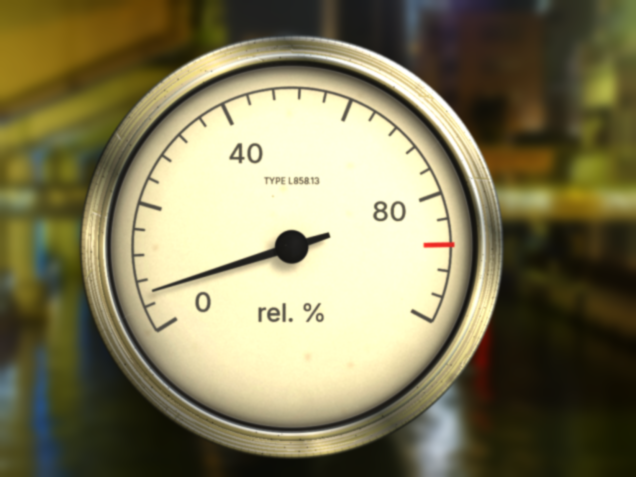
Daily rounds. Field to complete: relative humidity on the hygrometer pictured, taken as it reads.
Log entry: 6 %
